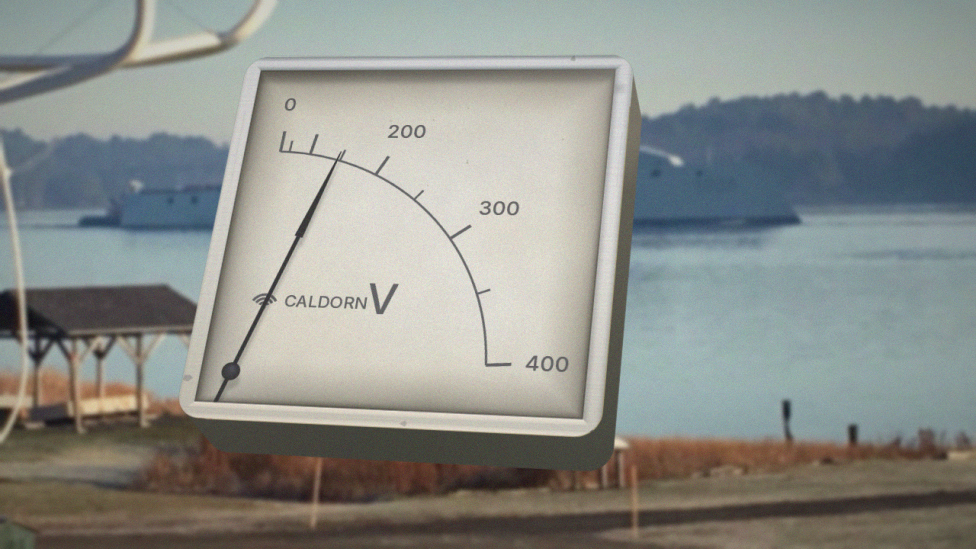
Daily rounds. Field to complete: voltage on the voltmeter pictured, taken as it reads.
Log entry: 150 V
